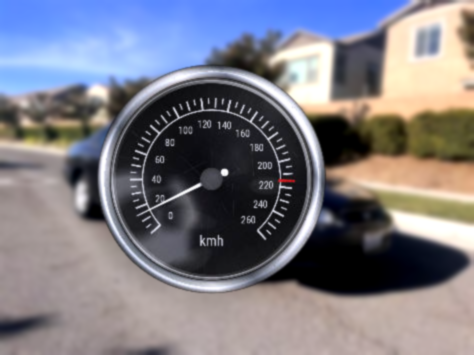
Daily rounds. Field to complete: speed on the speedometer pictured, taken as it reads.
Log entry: 15 km/h
